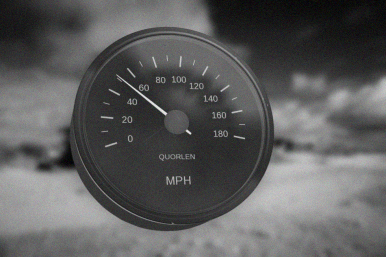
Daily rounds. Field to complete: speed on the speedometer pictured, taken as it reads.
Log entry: 50 mph
